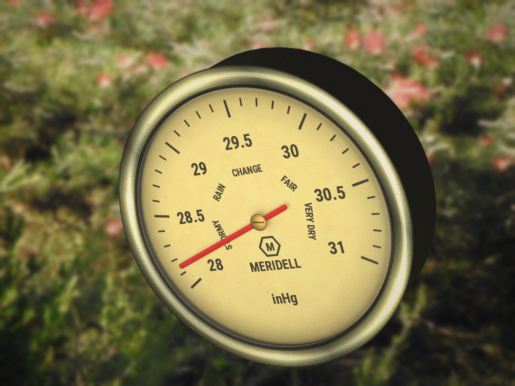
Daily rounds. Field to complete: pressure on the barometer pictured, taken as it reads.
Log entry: 28.15 inHg
